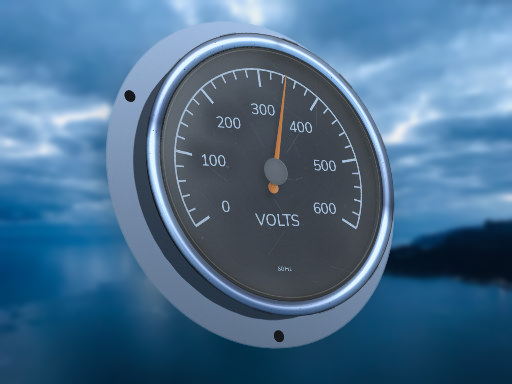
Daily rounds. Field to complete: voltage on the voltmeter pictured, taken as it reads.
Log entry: 340 V
